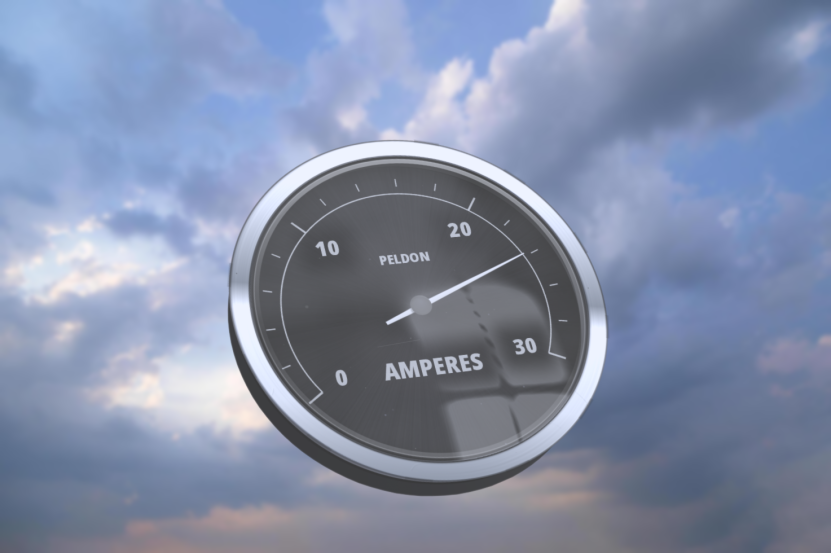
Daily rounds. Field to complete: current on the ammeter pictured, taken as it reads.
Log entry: 24 A
